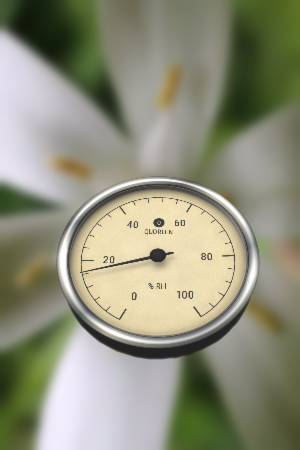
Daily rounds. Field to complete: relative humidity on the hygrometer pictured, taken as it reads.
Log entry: 16 %
